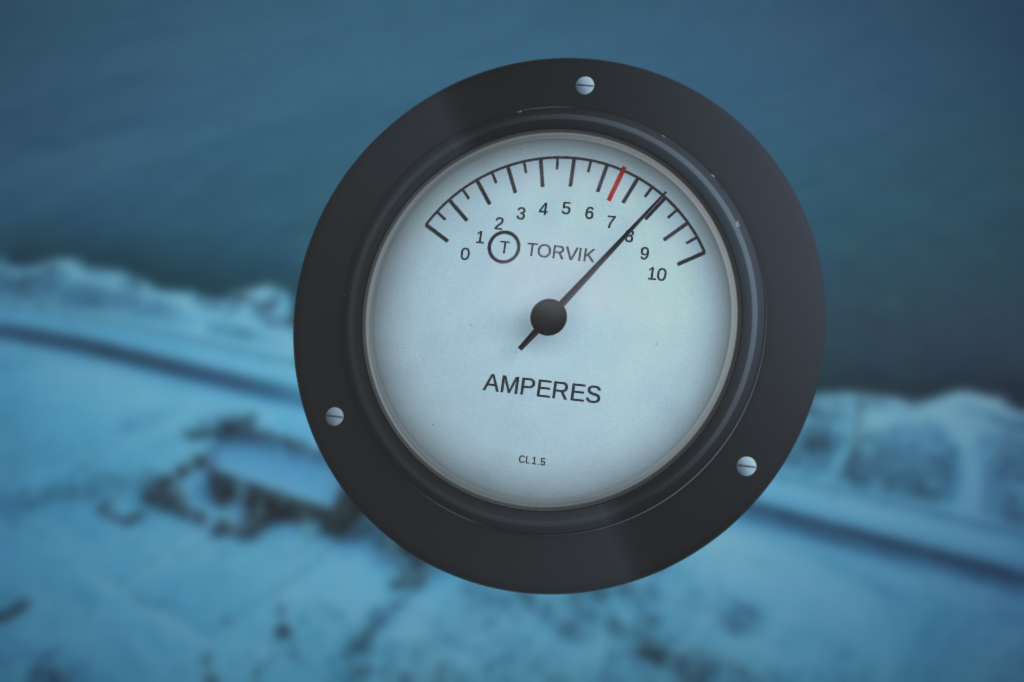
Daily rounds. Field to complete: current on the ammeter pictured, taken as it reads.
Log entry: 8 A
